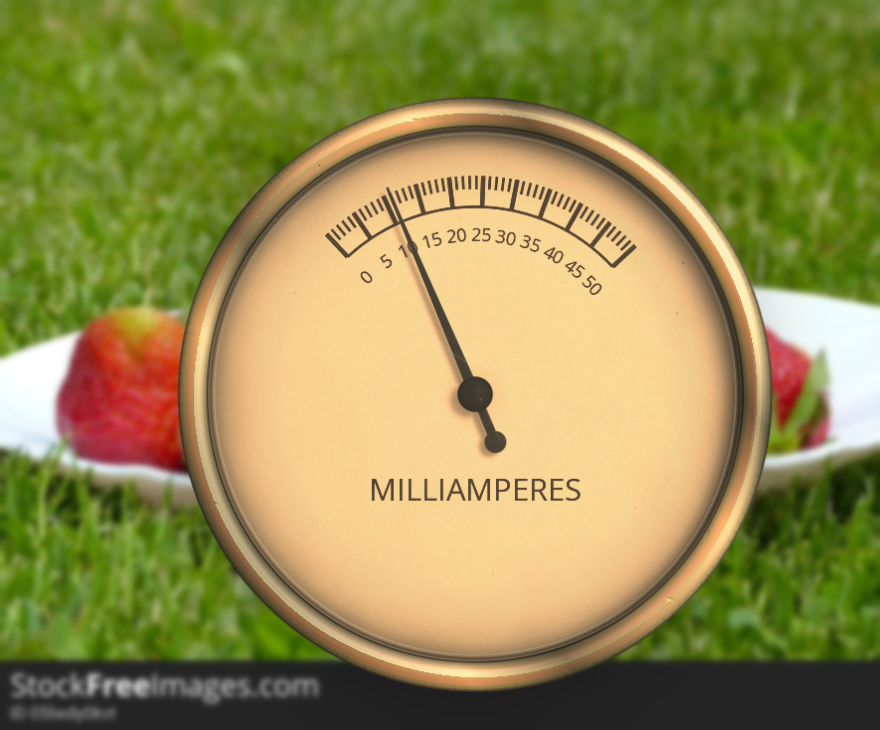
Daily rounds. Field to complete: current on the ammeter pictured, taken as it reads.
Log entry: 11 mA
